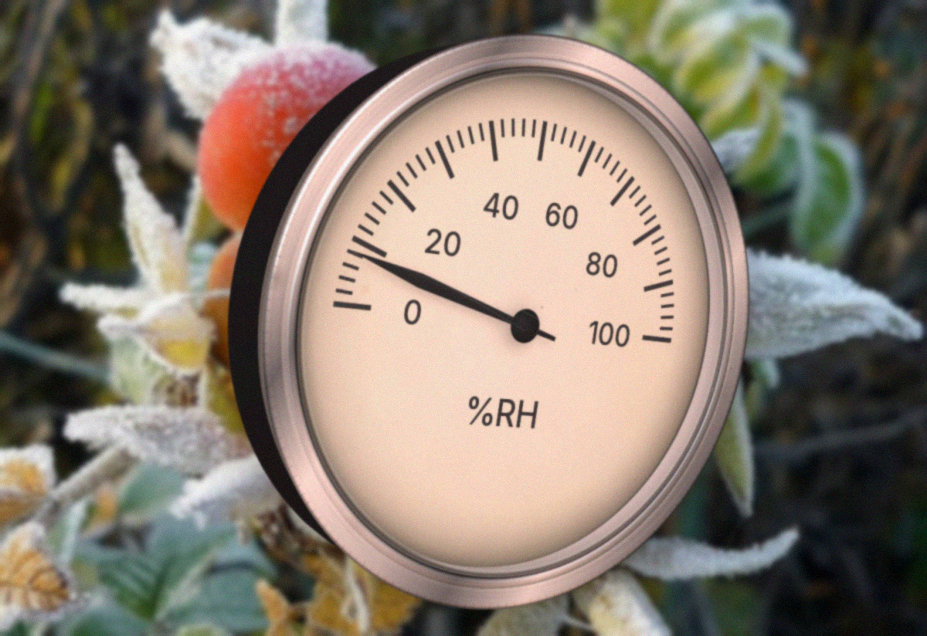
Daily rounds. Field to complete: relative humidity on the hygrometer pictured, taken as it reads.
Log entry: 8 %
